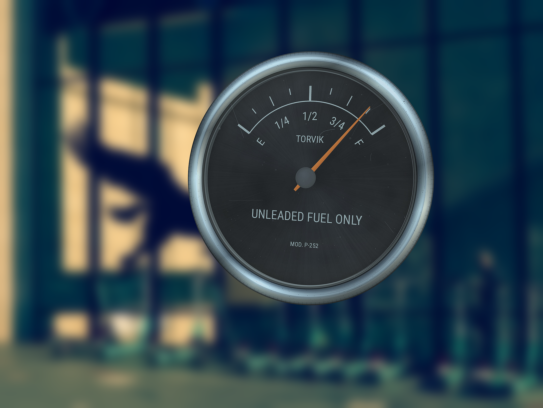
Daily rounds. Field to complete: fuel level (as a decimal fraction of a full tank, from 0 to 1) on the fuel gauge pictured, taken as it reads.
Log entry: 0.875
